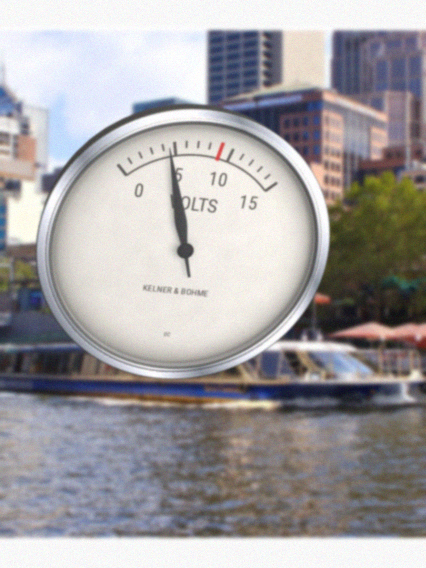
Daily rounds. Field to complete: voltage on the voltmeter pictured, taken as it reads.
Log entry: 4.5 V
